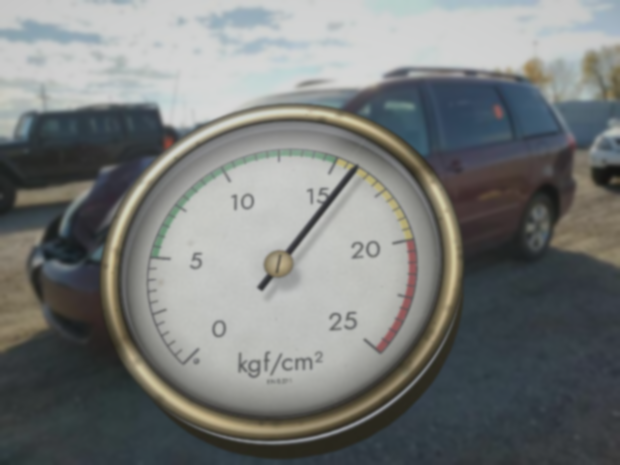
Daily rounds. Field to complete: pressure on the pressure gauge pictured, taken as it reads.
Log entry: 16 kg/cm²
